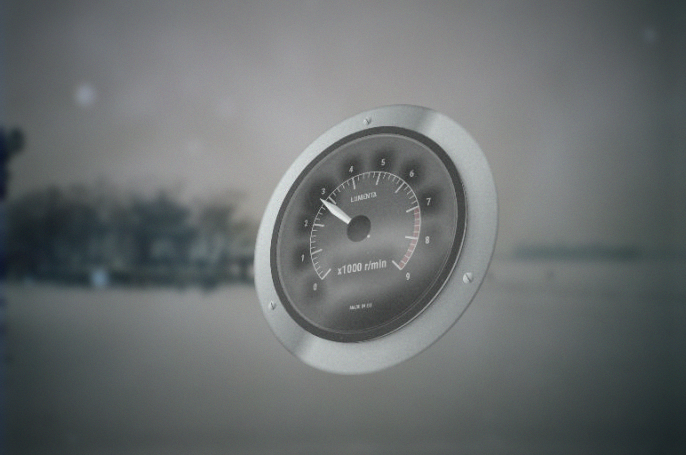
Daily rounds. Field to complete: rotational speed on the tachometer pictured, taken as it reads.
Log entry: 2800 rpm
